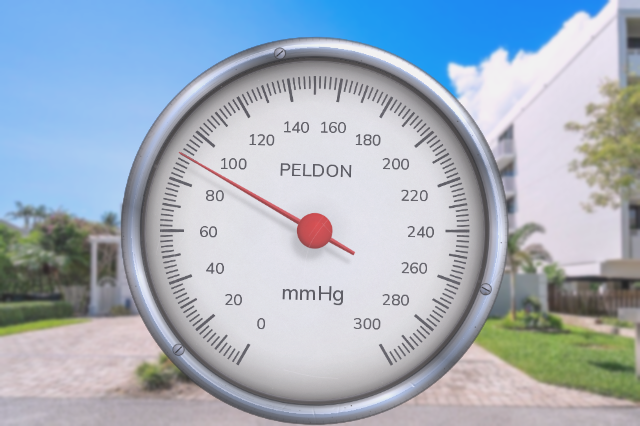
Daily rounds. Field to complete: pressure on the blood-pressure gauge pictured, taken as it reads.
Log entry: 90 mmHg
